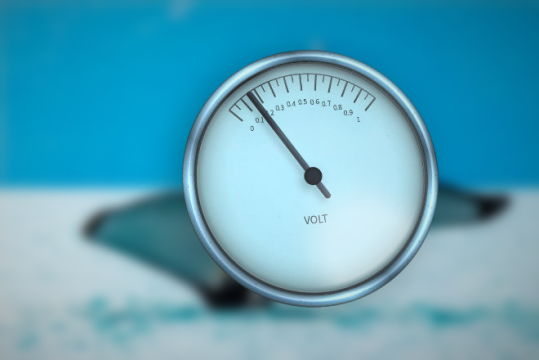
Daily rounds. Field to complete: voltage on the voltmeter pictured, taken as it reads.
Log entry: 0.15 V
